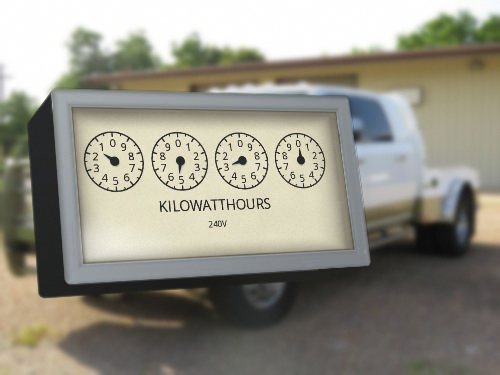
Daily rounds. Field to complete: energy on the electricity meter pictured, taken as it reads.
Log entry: 1530 kWh
